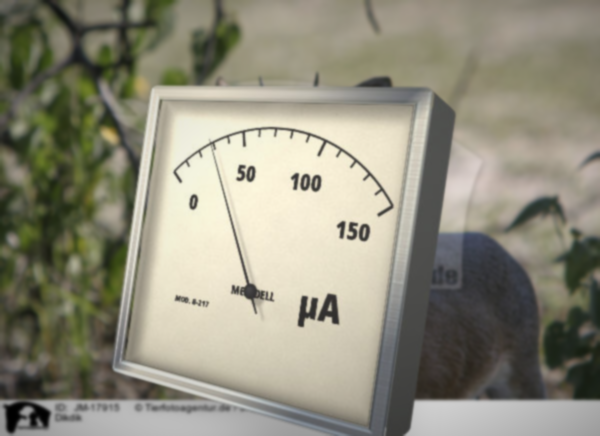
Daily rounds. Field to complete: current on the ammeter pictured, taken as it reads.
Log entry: 30 µA
